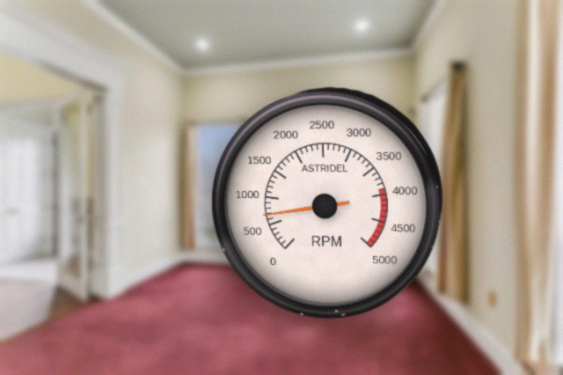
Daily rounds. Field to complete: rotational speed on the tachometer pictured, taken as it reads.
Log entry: 700 rpm
